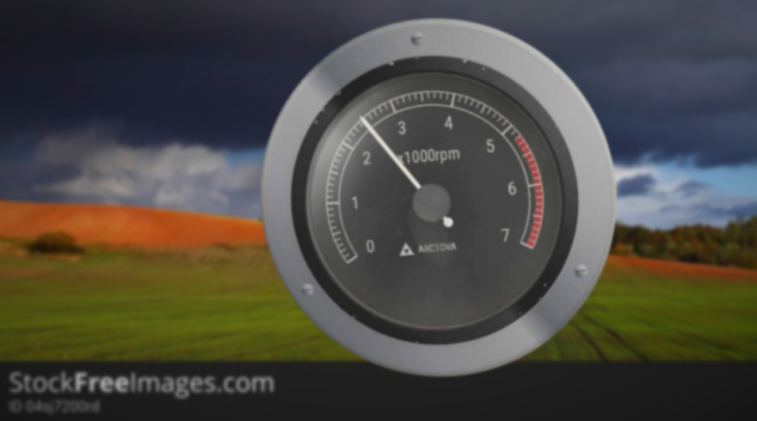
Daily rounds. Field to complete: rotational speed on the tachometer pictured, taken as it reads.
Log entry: 2500 rpm
